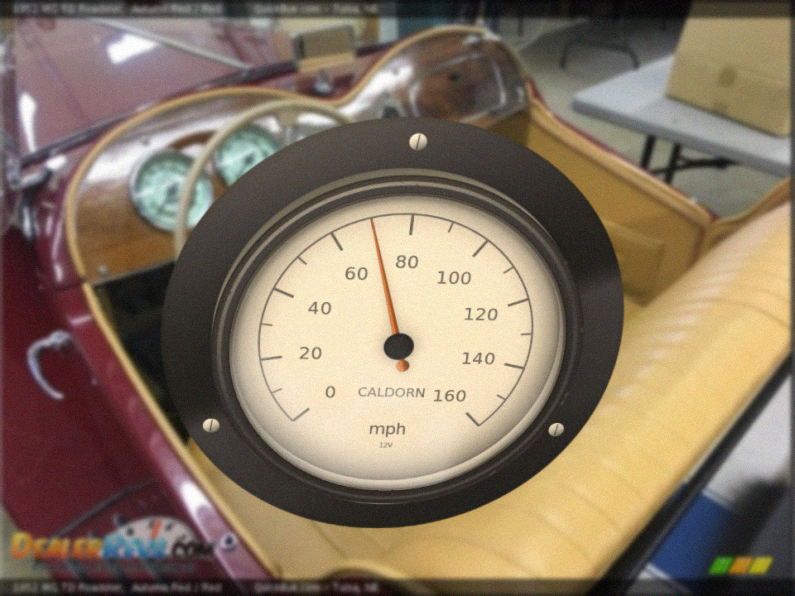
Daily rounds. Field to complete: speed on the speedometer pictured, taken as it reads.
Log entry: 70 mph
